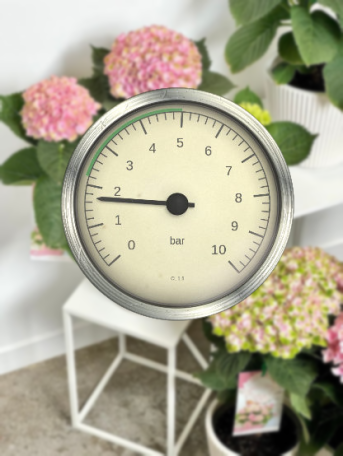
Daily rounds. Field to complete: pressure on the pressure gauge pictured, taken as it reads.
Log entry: 1.7 bar
